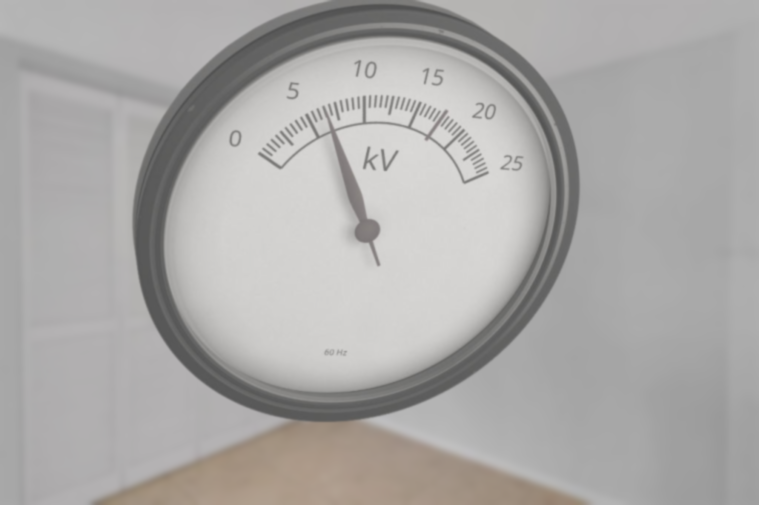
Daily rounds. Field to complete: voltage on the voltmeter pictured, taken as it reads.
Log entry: 6.5 kV
